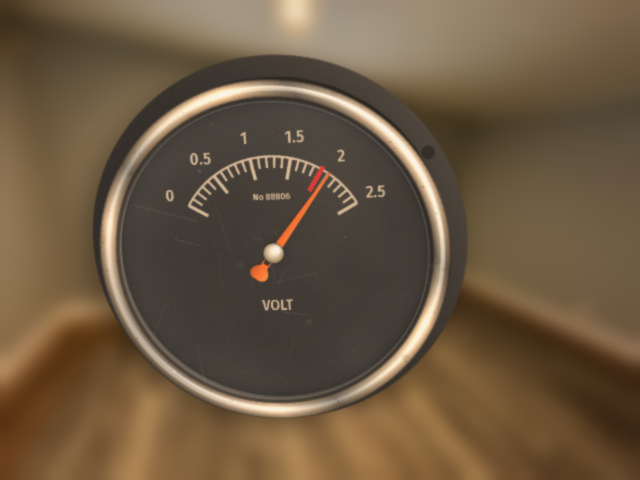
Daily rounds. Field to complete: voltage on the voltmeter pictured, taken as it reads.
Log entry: 2 V
